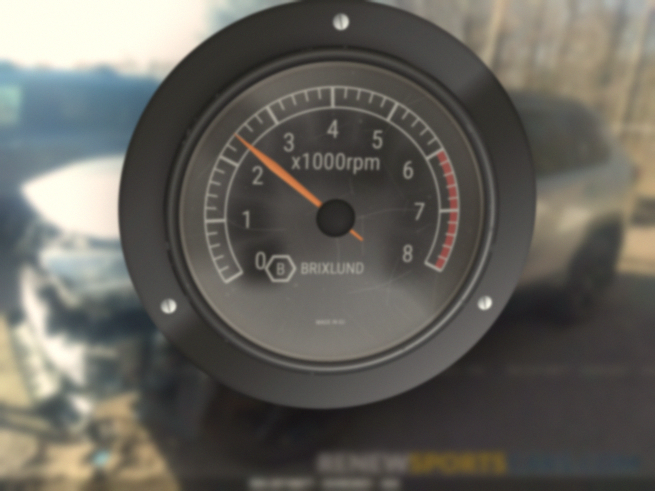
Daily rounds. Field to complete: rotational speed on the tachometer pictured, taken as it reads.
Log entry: 2400 rpm
